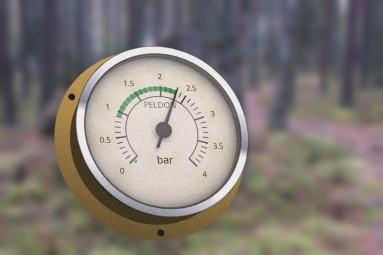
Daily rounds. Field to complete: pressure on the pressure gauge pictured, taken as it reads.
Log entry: 2.3 bar
